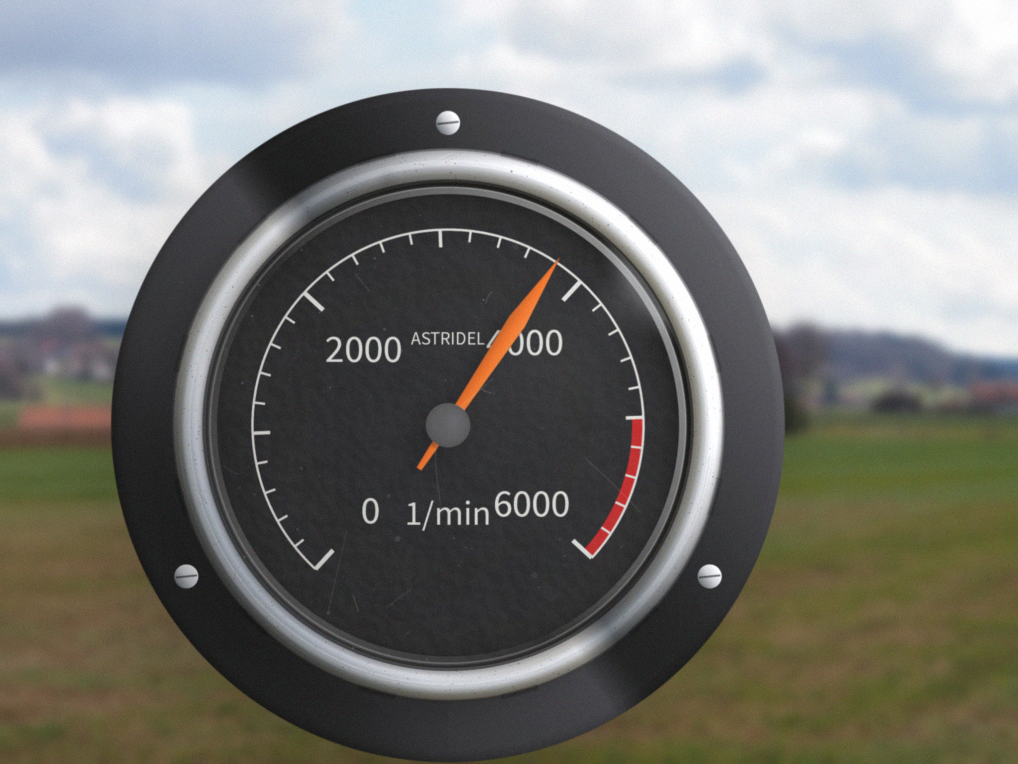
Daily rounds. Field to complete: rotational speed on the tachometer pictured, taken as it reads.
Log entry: 3800 rpm
